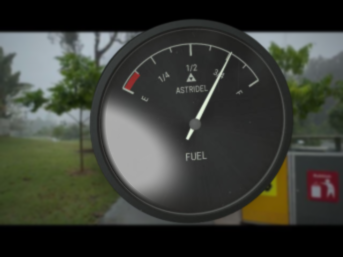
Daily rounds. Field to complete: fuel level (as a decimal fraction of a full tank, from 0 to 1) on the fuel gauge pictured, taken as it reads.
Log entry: 0.75
